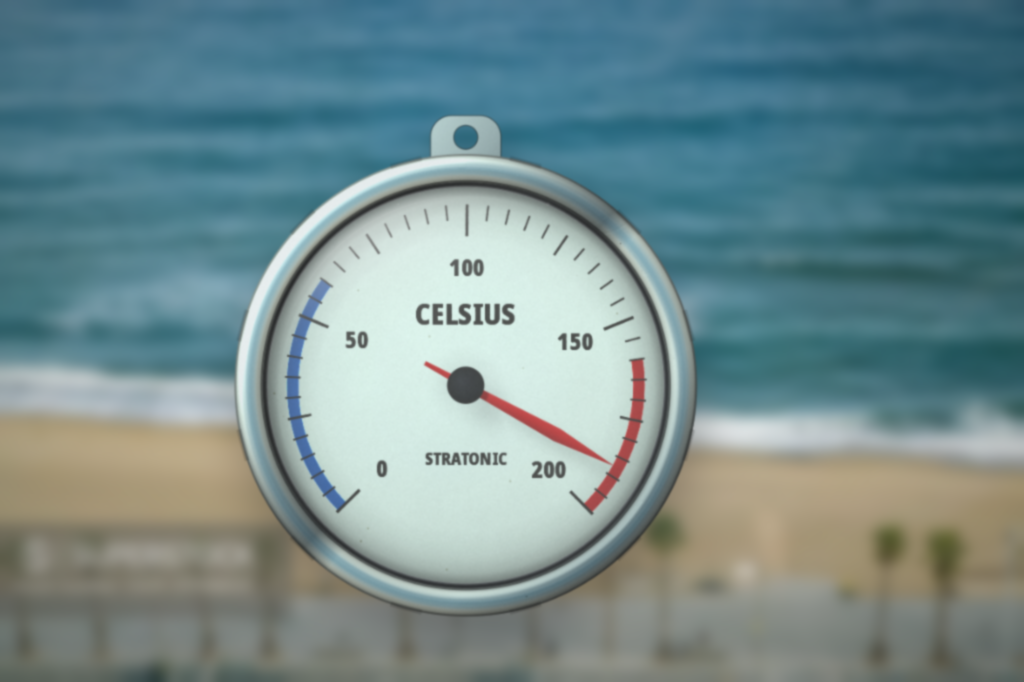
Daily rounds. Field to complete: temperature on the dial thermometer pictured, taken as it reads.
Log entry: 187.5 °C
